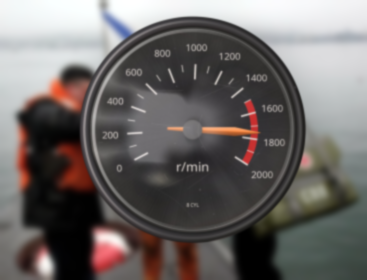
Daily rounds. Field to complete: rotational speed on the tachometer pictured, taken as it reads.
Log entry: 1750 rpm
